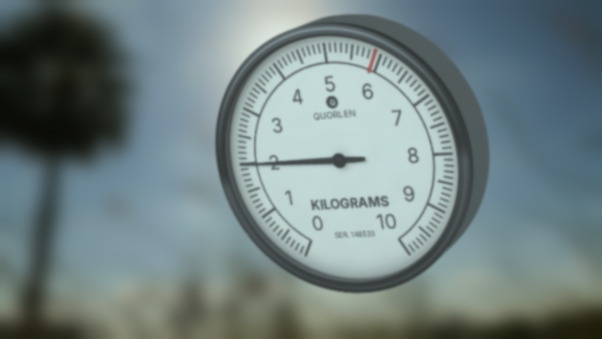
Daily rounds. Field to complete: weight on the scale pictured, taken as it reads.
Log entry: 2 kg
